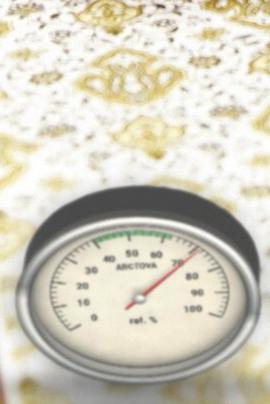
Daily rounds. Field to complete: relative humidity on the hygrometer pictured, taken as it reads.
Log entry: 70 %
